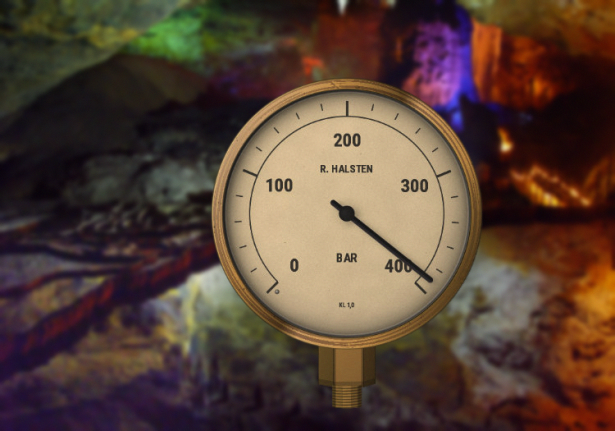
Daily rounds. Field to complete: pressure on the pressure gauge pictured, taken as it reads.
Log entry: 390 bar
